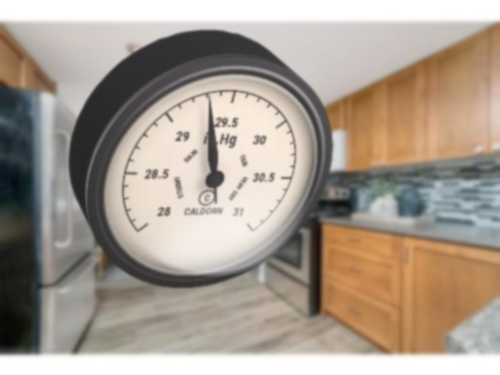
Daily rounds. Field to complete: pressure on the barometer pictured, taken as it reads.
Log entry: 29.3 inHg
